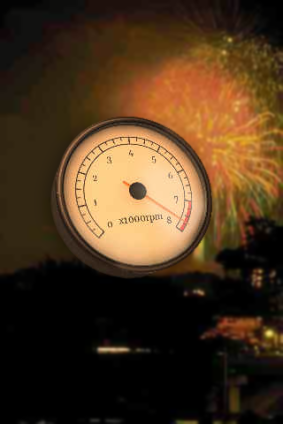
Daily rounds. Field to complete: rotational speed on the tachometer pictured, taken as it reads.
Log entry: 7750 rpm
